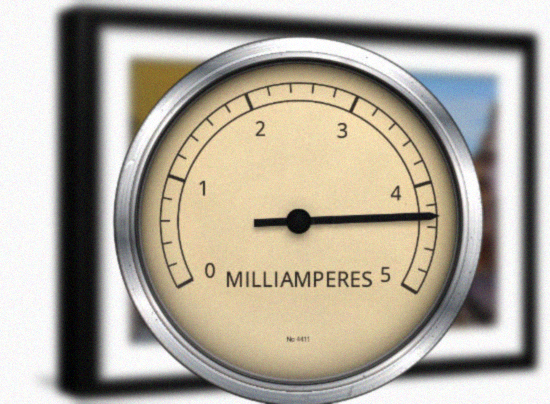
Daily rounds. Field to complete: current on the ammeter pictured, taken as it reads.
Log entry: 4.3 mA
